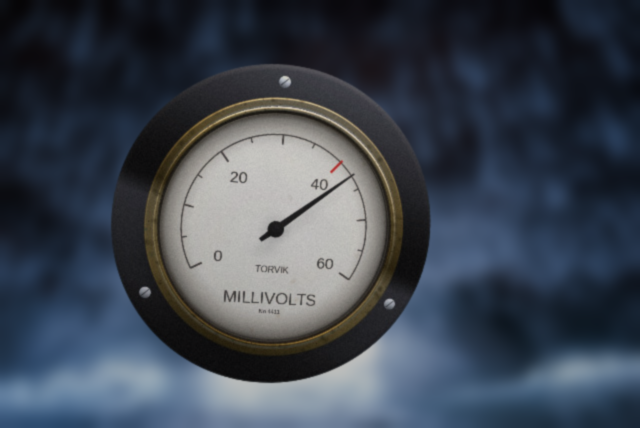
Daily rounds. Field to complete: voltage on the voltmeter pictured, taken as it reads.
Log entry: 42.5 mV
